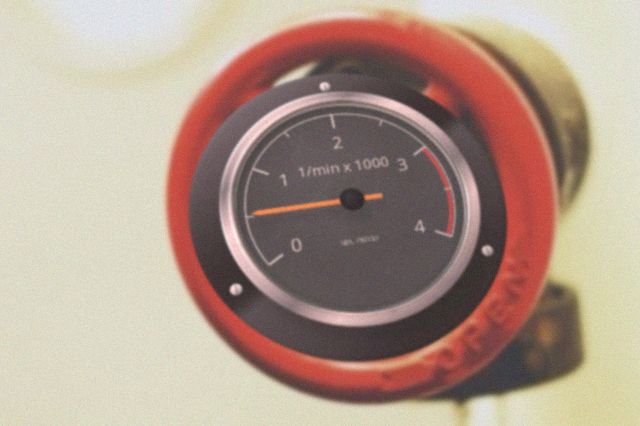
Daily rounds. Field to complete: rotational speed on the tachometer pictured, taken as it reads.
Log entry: 500 rpm
